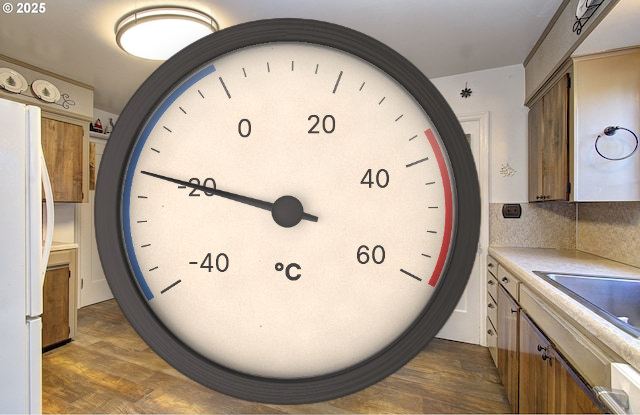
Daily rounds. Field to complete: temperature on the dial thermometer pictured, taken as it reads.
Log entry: -20 °C
